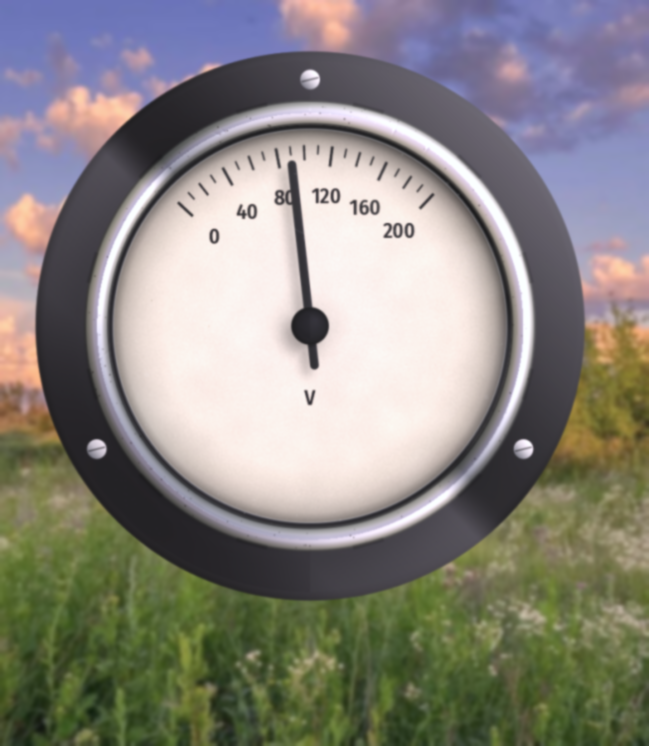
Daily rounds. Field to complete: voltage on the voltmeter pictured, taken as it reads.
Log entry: 90 V
